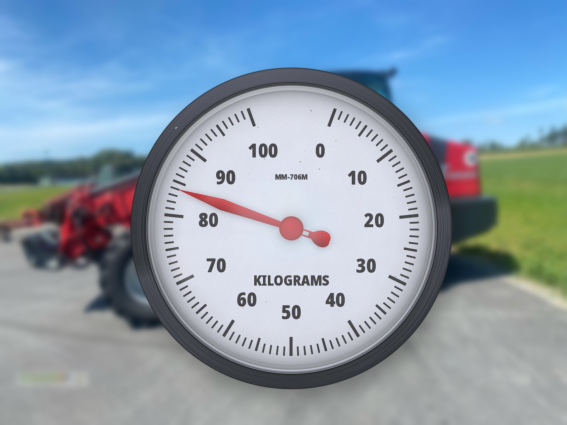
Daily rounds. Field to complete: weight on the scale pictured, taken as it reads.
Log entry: 84 kg
